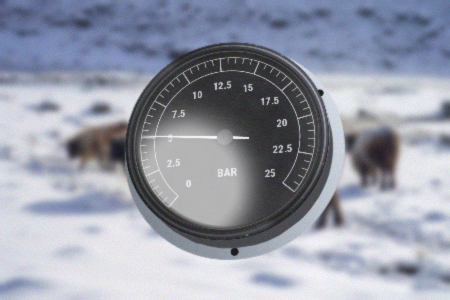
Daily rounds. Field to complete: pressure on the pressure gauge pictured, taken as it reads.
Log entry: 5 bar
